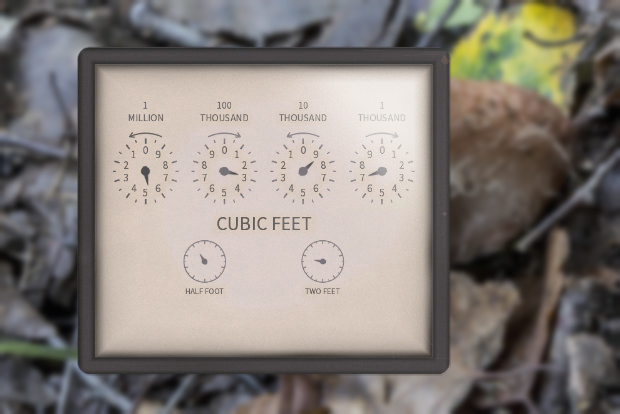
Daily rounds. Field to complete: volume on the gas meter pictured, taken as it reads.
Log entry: 528700 ft³
